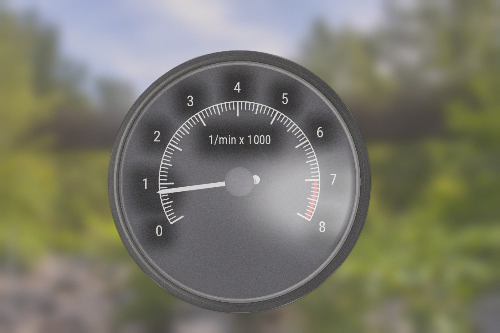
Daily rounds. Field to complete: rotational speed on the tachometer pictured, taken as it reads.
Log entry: 800 rpm
